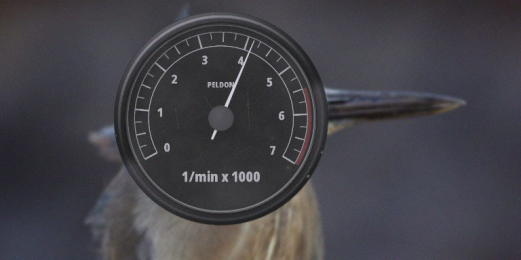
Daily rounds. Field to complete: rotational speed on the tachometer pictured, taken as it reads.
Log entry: 4125 rpm
